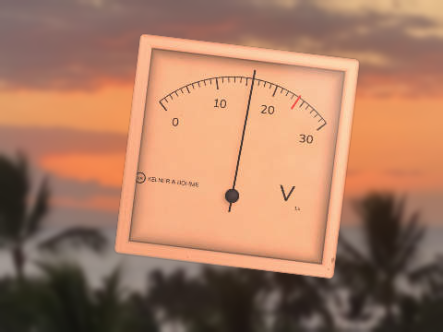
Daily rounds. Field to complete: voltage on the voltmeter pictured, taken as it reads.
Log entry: 16 V
